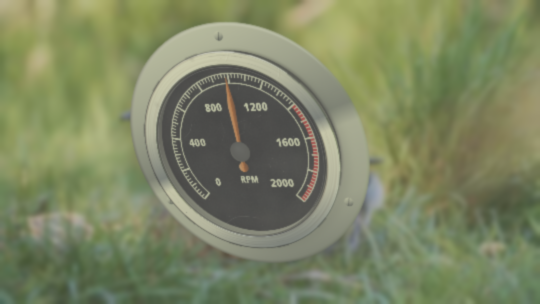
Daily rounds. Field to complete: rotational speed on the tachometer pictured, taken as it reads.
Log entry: 1000 rpm
